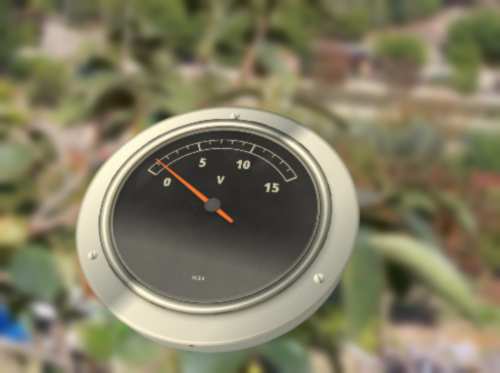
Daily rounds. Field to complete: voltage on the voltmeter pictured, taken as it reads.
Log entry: 1 V
